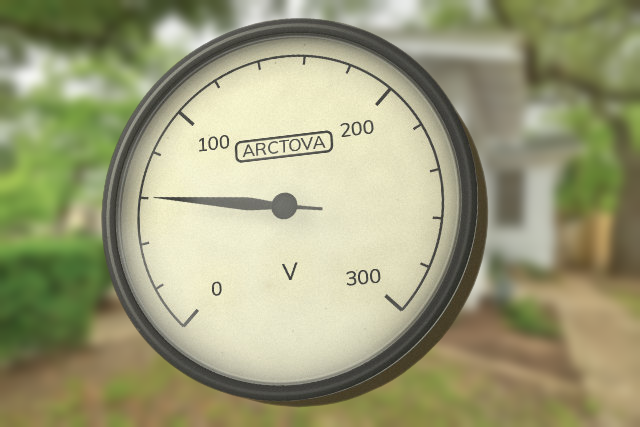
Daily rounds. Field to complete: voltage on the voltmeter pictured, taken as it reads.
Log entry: 60 V
